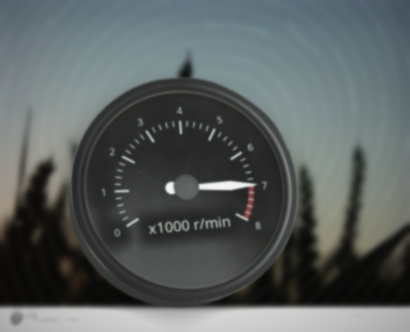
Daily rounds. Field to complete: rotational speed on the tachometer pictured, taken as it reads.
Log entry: 7000 rpm
